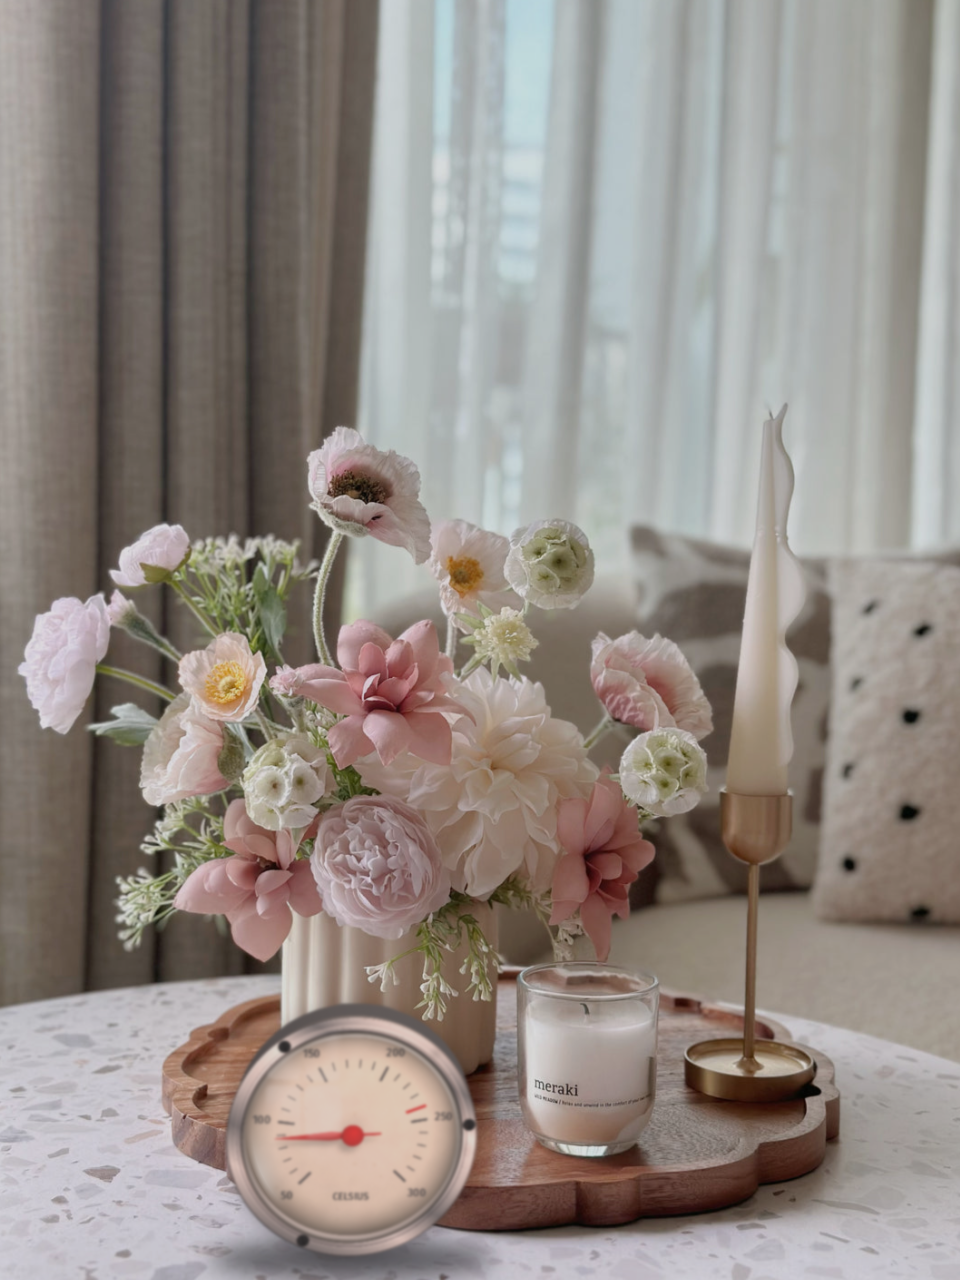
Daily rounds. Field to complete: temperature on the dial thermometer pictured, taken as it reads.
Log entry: 90 °C
